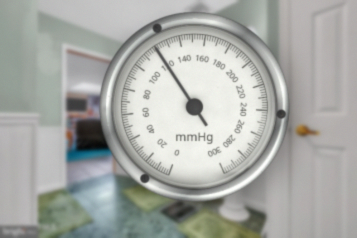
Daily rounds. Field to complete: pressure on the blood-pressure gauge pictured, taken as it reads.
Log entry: 120 mmHg
